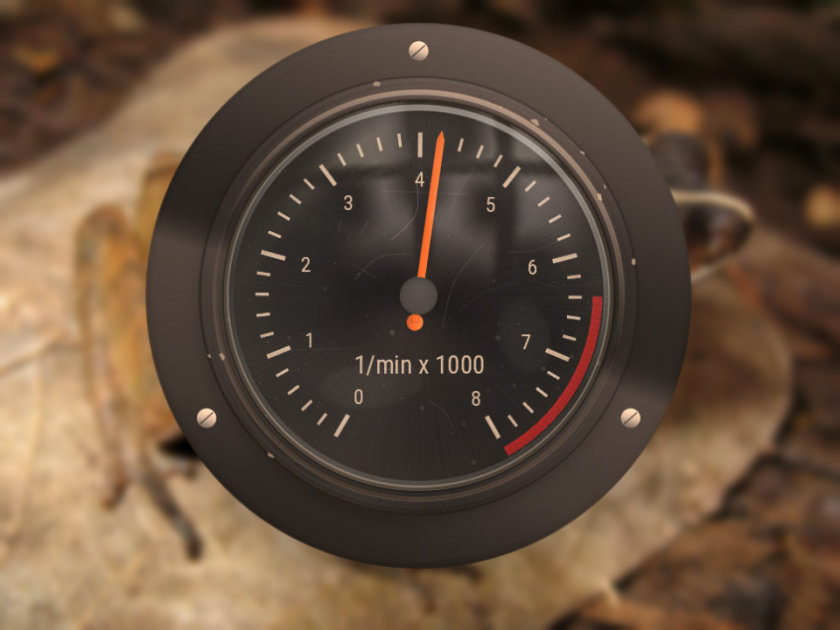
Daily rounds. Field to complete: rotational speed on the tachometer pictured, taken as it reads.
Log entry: 4200 rpm
